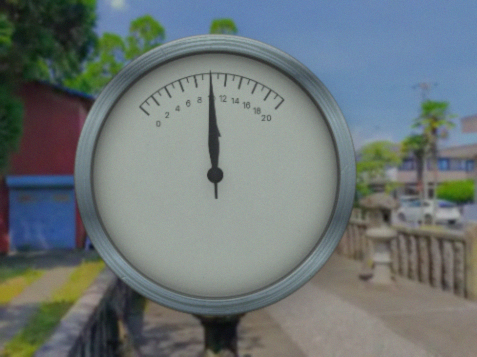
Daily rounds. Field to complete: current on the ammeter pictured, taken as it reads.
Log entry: 10 A
